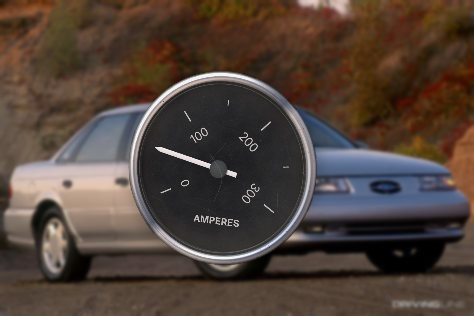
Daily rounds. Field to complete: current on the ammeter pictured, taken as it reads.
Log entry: 50 A
